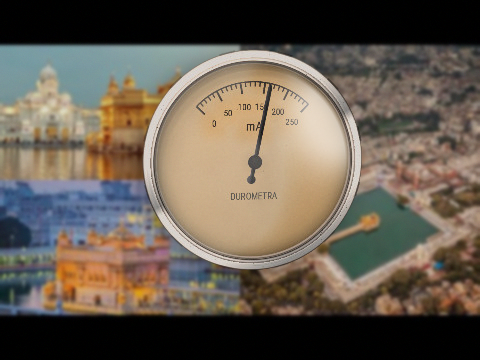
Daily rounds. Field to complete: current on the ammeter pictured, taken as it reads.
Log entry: 160 mA
